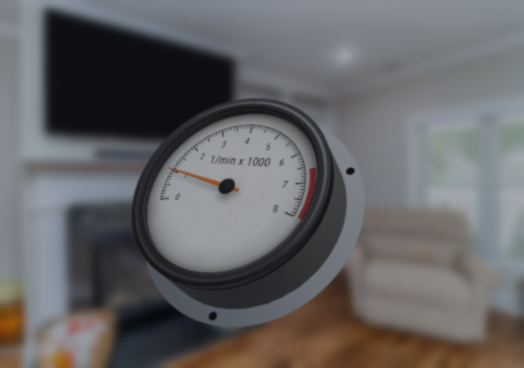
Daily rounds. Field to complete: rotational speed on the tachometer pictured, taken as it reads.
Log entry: 1000 rpm
